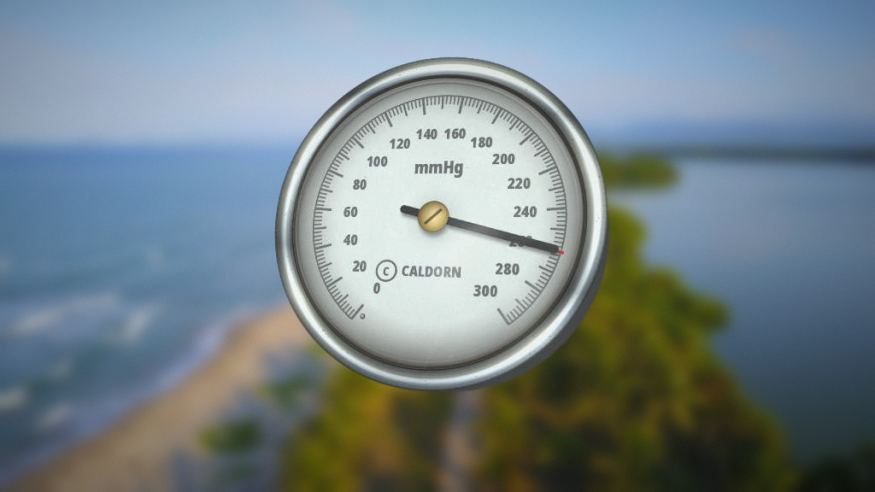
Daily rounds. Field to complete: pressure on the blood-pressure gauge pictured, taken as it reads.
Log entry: 260 mmHg
